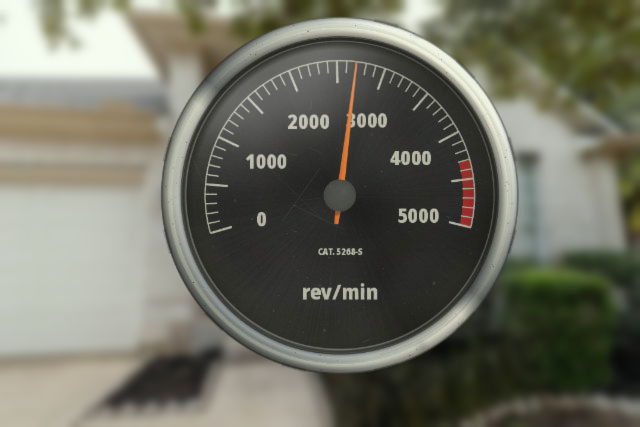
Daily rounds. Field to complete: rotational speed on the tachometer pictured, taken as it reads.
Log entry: 2700 rpm
